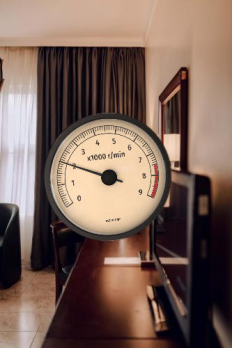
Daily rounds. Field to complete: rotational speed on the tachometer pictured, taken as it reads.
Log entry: 2000 rpm
